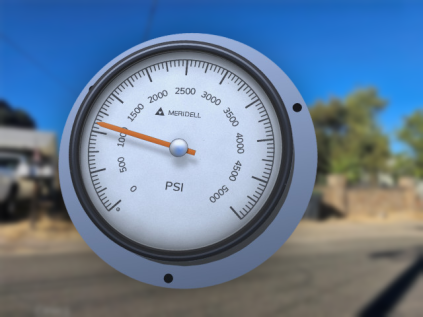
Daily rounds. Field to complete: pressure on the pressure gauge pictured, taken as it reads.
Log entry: 1100 psi
